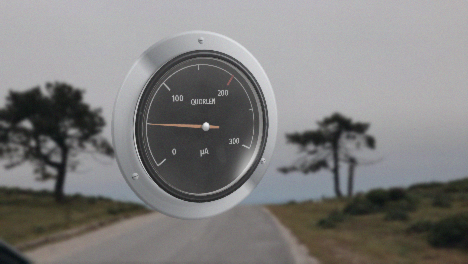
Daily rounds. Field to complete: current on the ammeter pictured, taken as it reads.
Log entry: 50 µA
